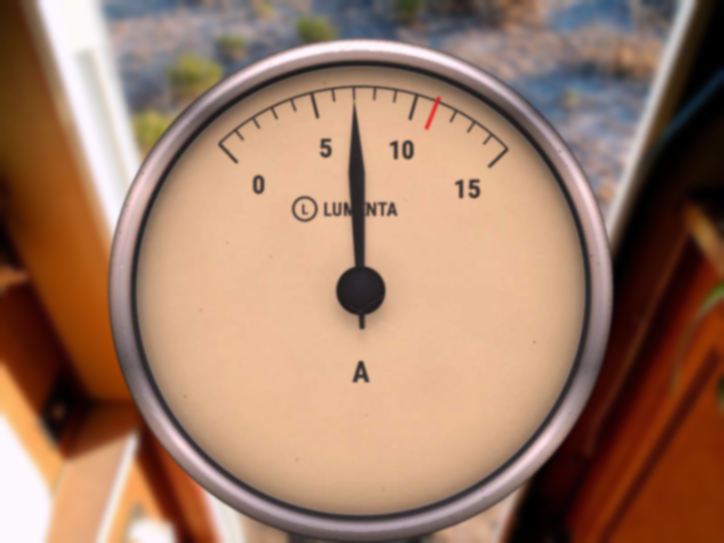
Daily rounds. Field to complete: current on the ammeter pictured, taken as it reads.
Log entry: 7 A
